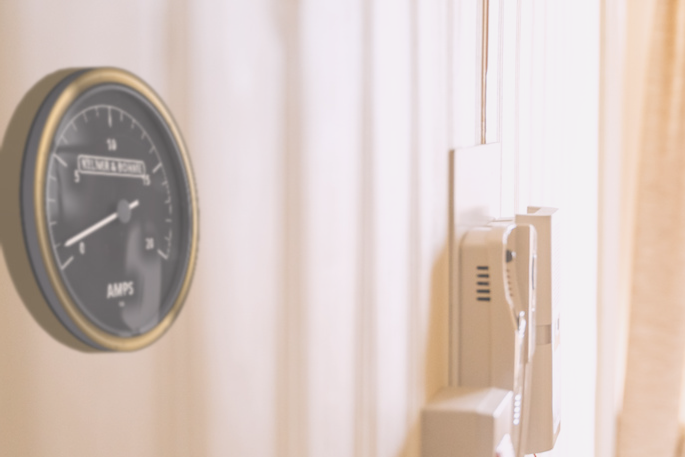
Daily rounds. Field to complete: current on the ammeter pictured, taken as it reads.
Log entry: 1 A
